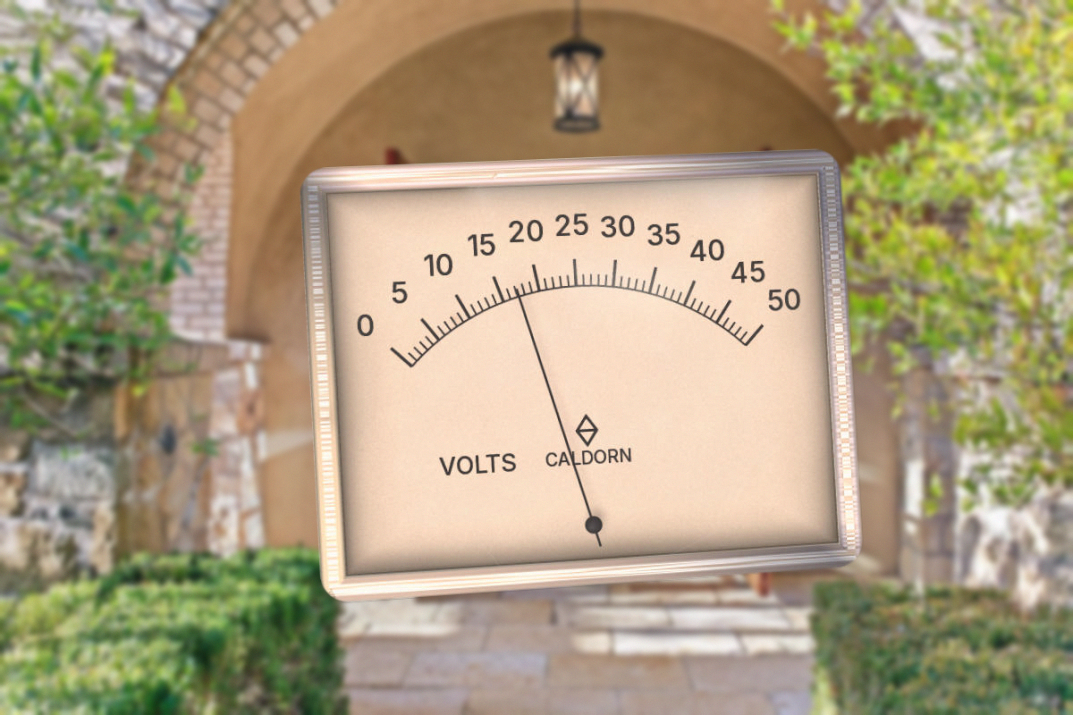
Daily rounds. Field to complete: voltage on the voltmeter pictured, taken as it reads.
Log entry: 17 V
